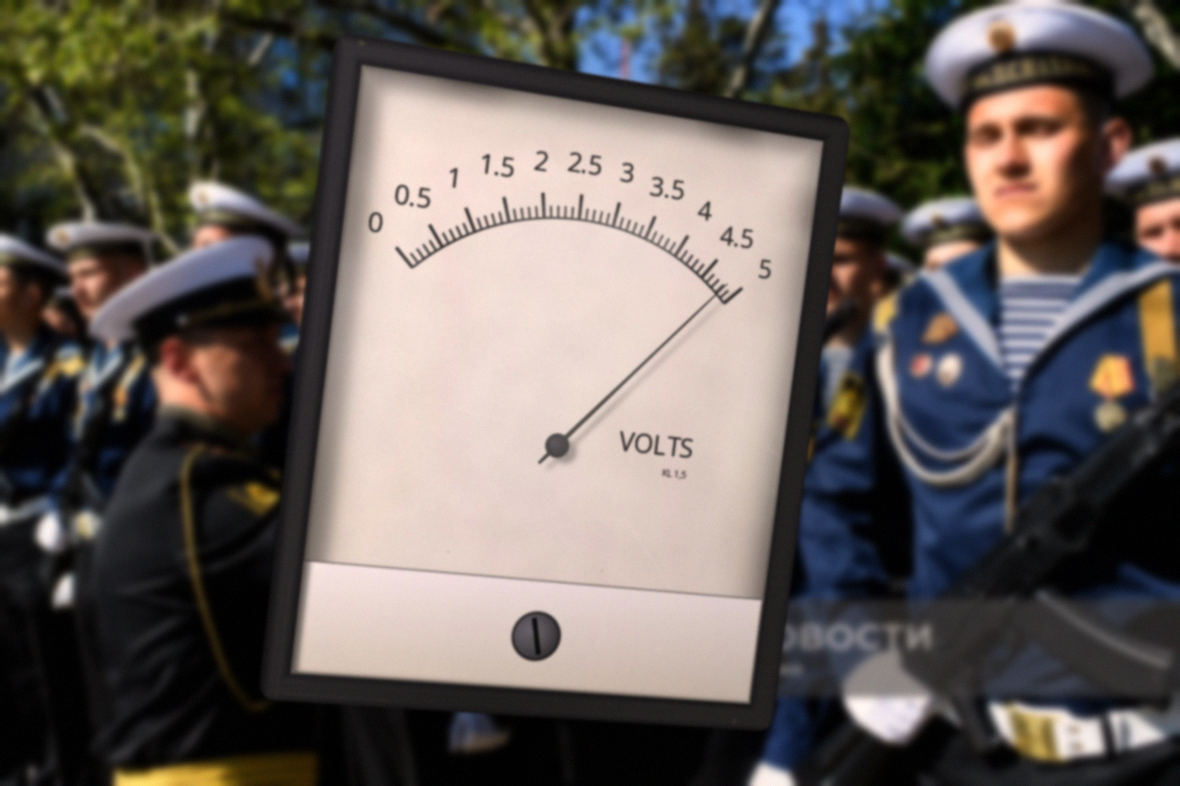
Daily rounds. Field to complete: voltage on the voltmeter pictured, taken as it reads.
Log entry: 4.8 V
